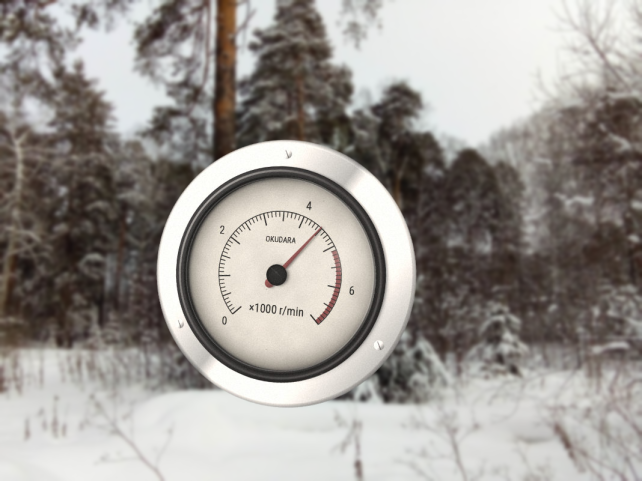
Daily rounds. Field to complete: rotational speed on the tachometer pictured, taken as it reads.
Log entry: 4500 rpm
